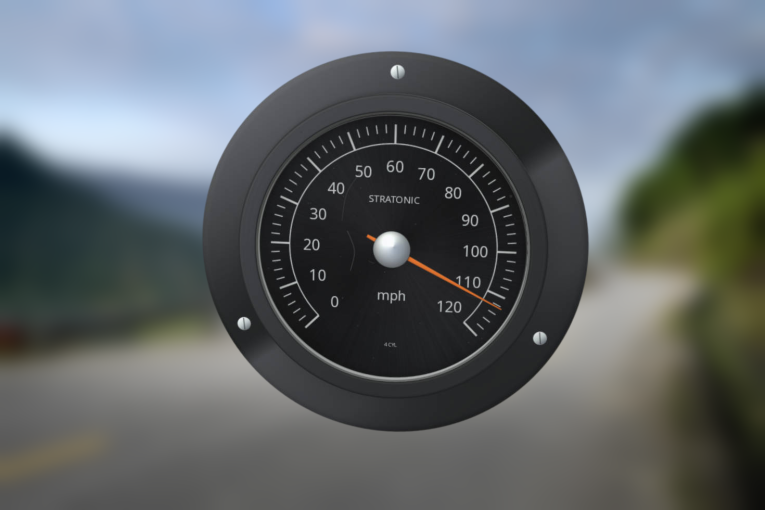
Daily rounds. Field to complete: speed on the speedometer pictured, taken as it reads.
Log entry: 112 mph
